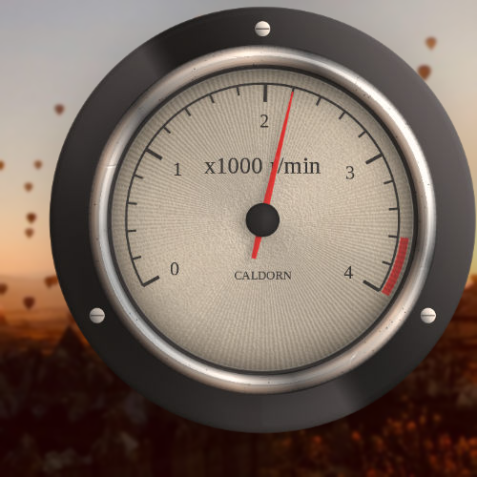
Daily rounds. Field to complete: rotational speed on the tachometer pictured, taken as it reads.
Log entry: 2200 rpm
